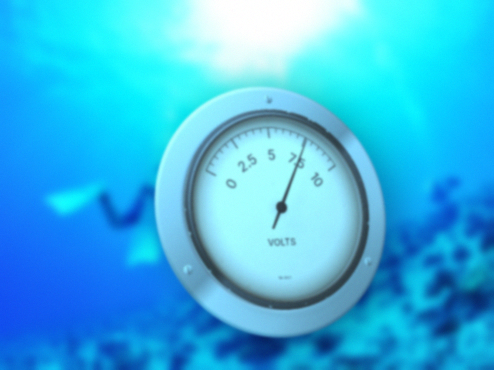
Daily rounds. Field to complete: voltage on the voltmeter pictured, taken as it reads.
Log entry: 7.5 V
